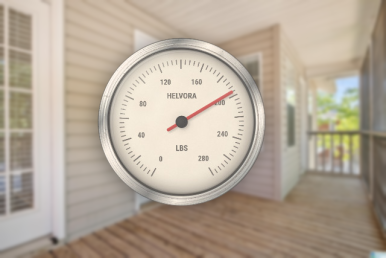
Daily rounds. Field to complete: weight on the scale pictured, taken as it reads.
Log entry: 196 lb
